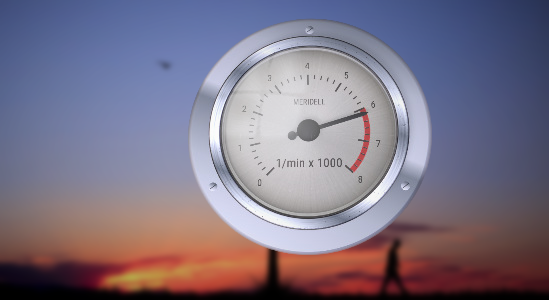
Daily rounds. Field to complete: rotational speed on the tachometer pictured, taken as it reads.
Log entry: 6200 rpm
